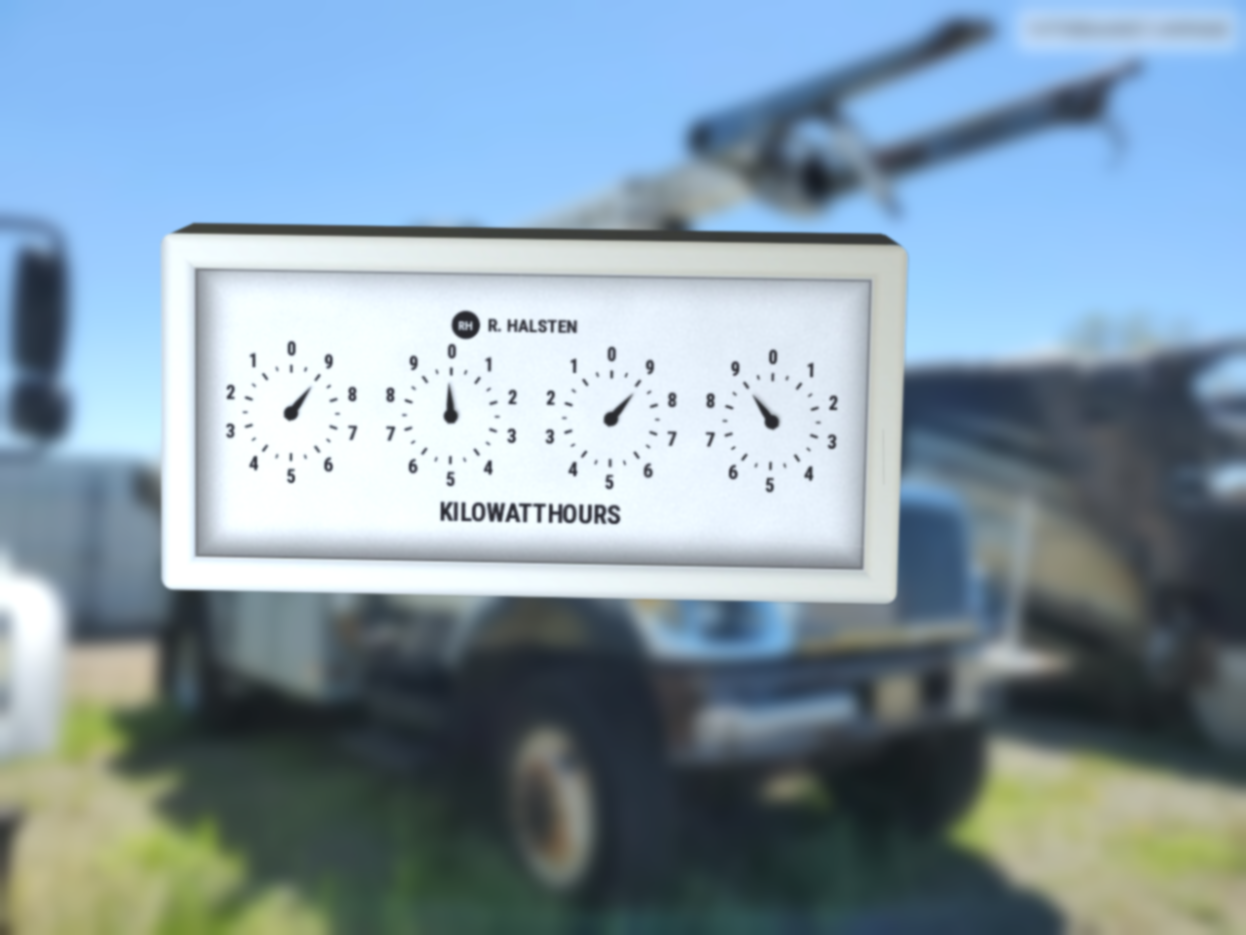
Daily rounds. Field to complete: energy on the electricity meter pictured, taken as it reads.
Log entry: 8989 kWh
